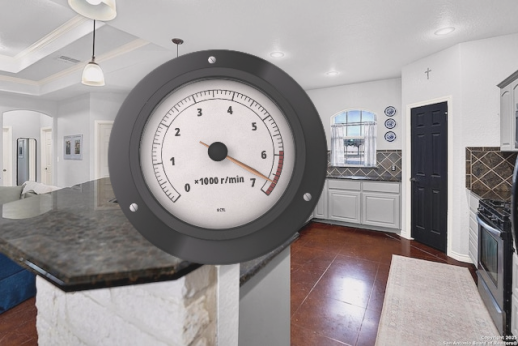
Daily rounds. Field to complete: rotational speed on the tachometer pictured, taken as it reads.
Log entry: 6700 rpm
